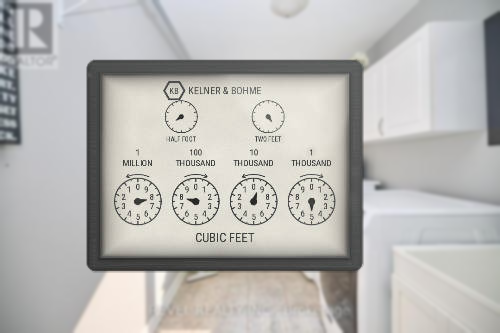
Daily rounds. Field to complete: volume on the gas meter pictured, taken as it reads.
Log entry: 779500 ft³
